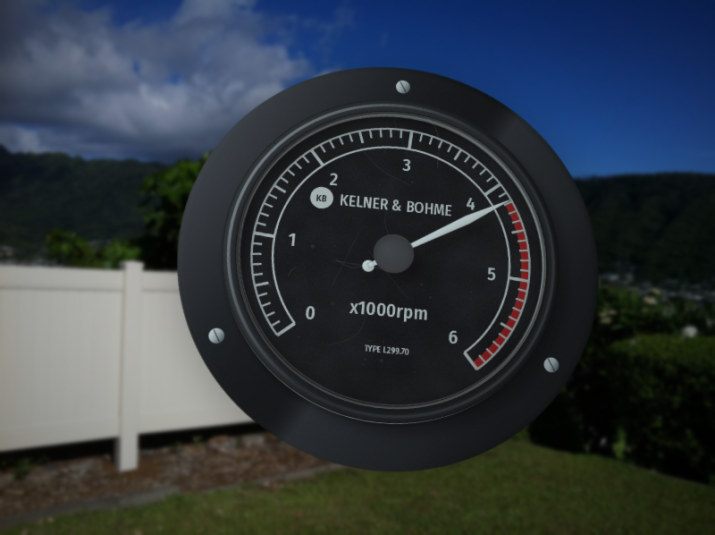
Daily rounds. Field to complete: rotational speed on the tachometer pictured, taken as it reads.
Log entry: 4200 rpm
